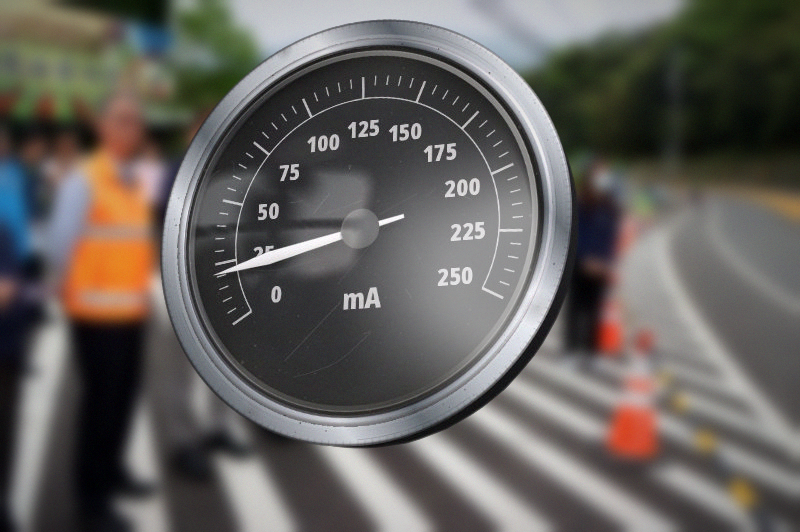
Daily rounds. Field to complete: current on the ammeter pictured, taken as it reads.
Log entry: 20 mA
